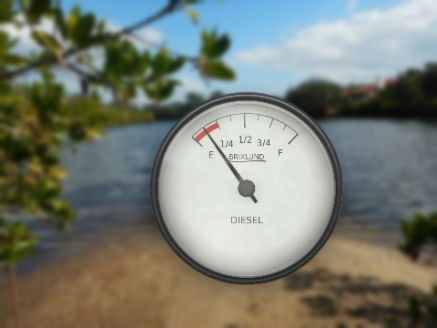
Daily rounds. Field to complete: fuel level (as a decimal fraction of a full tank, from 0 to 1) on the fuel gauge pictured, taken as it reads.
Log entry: 0.125
